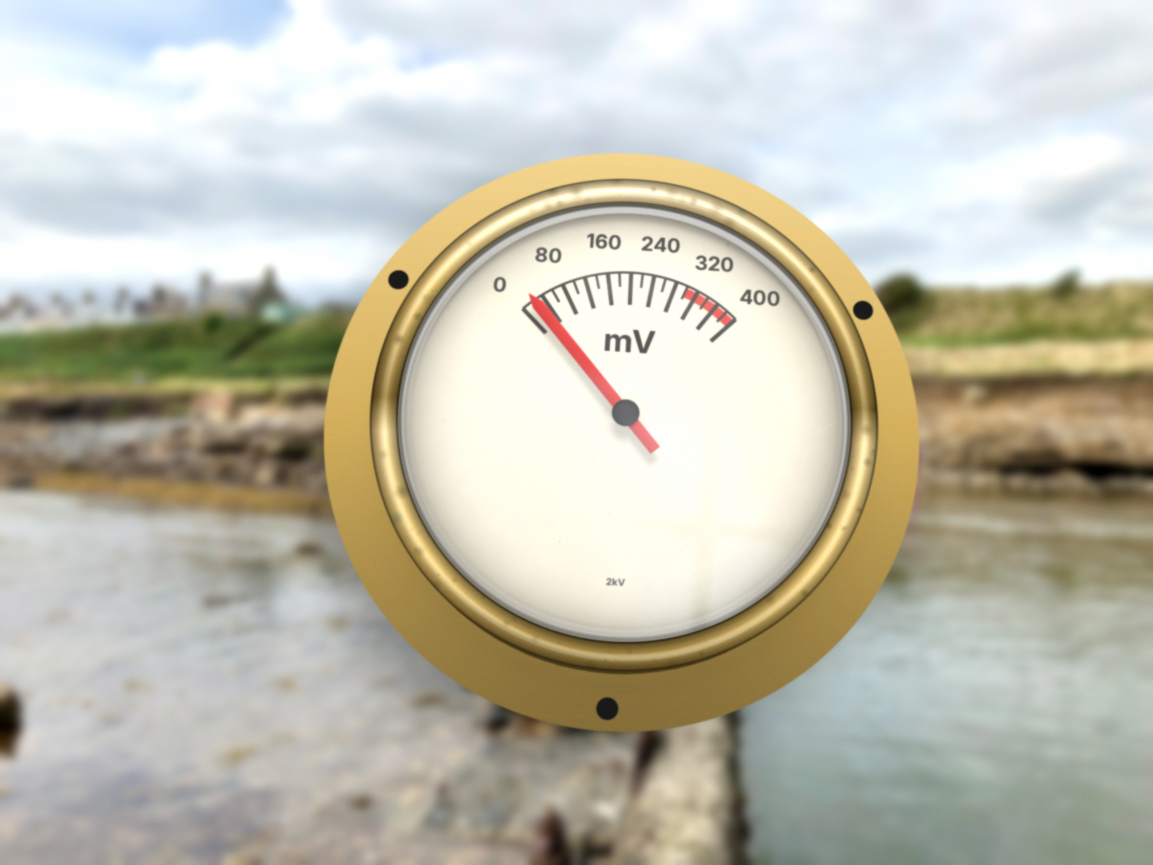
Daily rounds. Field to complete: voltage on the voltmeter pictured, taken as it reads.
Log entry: 20 mV
